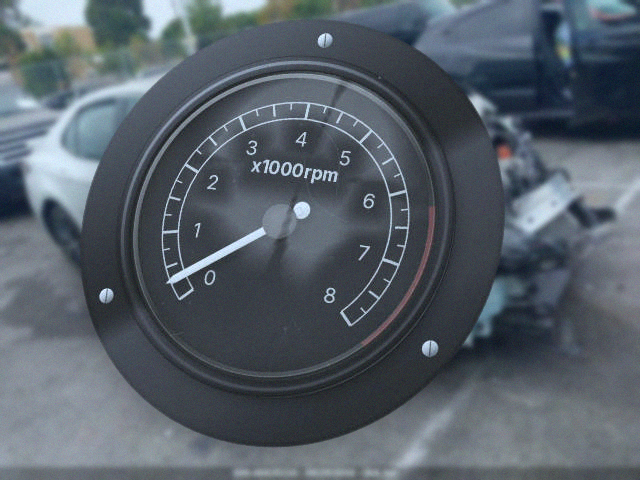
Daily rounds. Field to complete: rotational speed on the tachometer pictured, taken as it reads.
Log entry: 250 rpm
